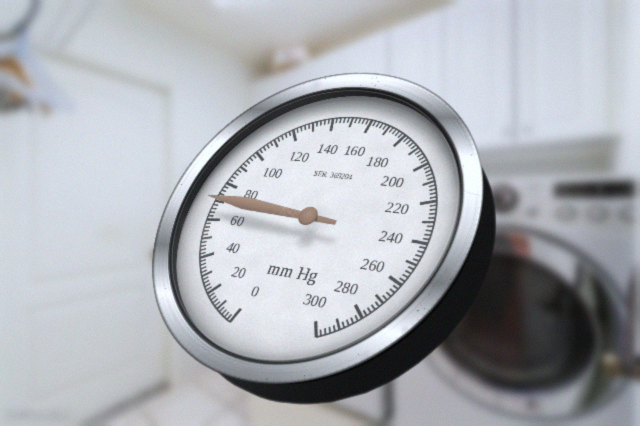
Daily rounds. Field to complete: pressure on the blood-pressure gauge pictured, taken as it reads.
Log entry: 70 mmHg
